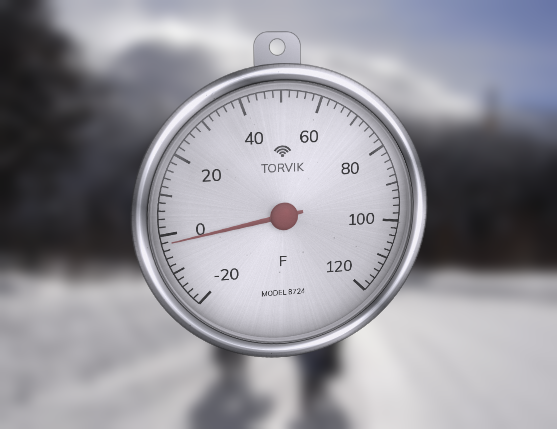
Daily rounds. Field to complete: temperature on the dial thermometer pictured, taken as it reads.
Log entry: -2 °F
